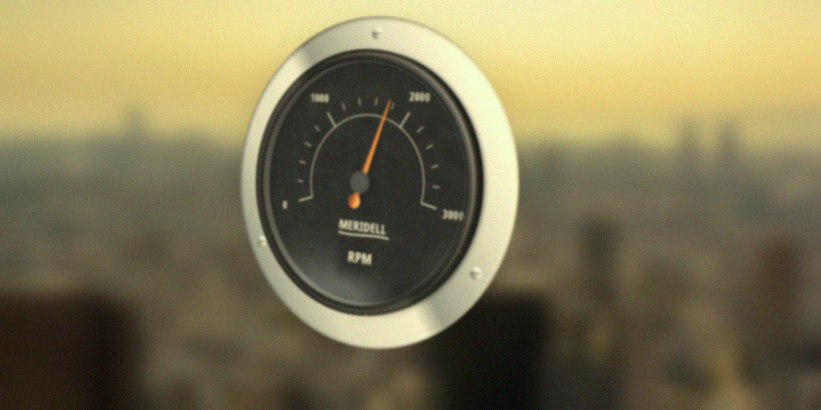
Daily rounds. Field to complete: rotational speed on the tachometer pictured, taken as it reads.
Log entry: 1800 rpm
